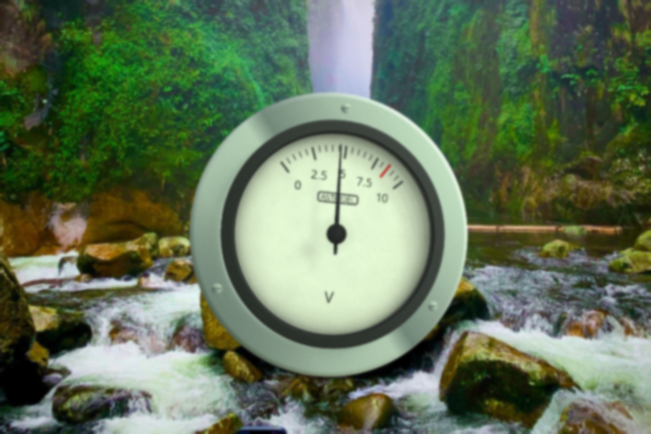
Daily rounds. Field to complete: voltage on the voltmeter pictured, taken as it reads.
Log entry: 4.5 V
